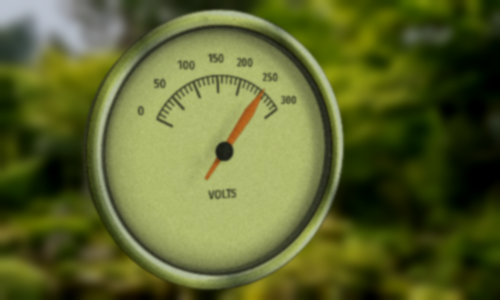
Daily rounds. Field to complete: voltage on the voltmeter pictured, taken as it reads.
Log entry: 250 V
